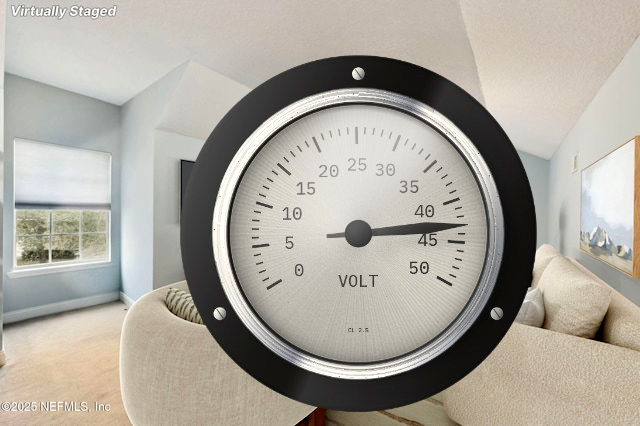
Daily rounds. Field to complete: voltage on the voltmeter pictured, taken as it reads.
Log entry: 43 V
